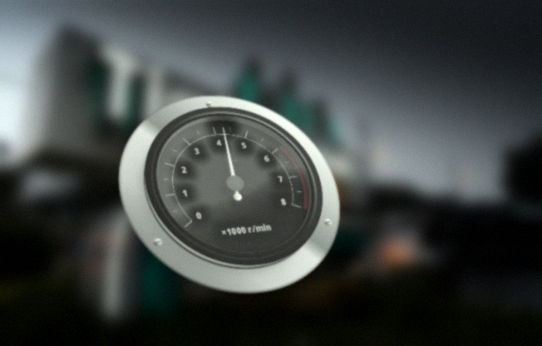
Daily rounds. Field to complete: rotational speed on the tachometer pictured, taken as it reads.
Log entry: 4250 rpm
